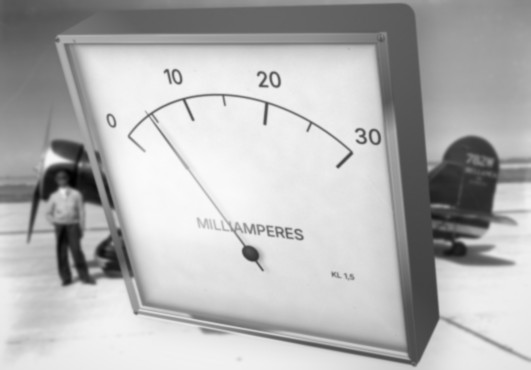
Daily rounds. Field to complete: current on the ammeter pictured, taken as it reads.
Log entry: 5 mA
